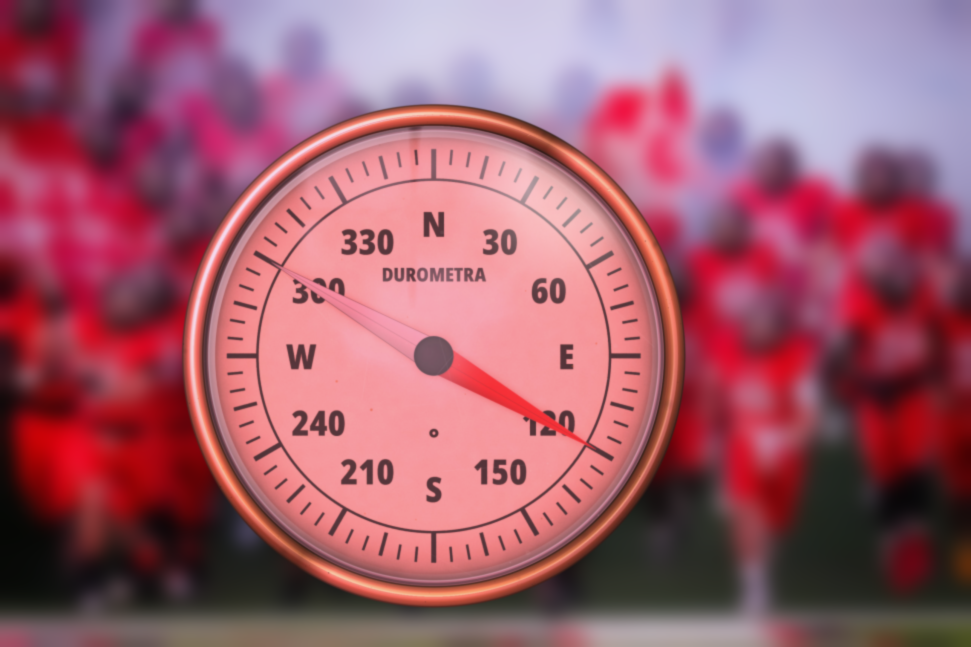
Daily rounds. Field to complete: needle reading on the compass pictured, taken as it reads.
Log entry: 120 °
